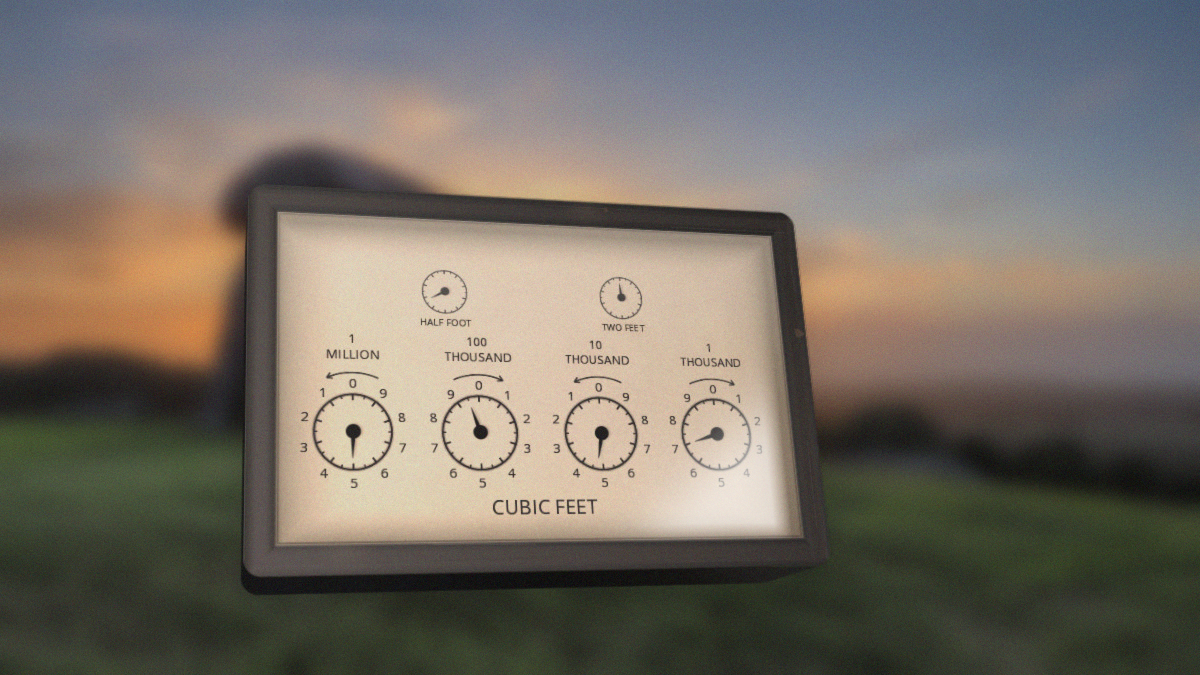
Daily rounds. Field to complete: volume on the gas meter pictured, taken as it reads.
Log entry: 494700 ft³
